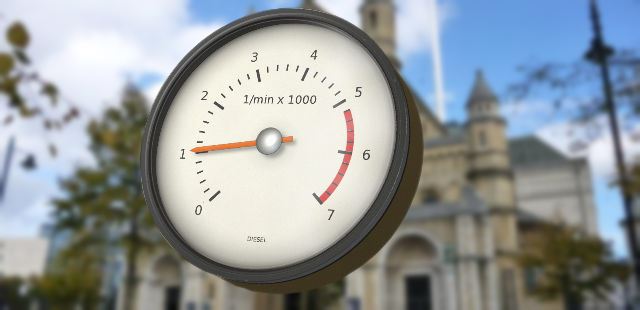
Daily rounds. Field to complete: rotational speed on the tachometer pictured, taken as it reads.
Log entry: 1000 rpm
